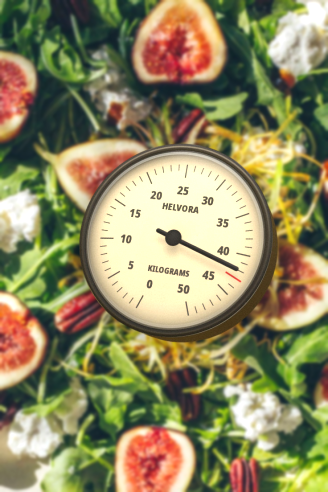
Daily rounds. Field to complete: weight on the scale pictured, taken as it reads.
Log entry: 42 kg
